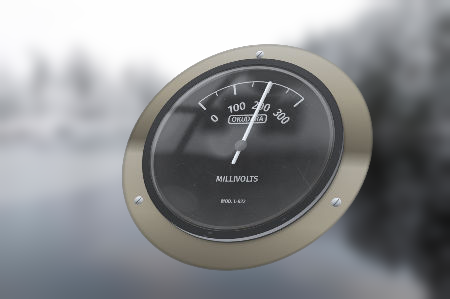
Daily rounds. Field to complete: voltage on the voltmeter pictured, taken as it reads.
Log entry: 200 mV
